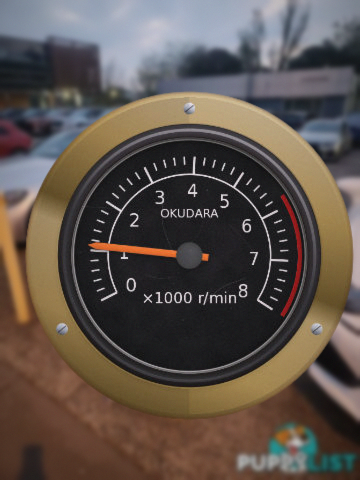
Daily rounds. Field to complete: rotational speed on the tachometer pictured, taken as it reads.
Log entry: 1100 rpm
